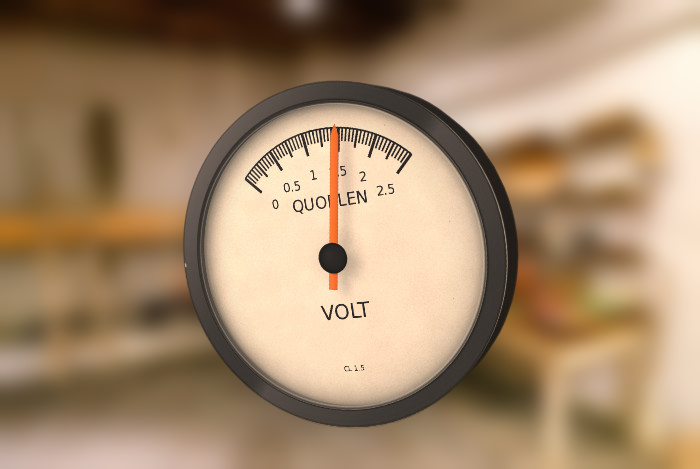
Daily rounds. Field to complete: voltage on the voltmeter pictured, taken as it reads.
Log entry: 1.5 V
